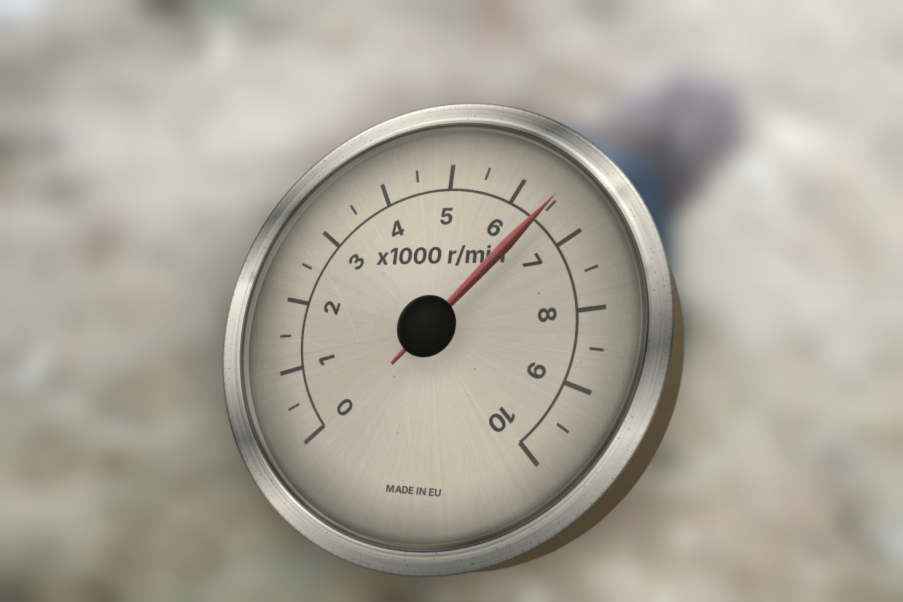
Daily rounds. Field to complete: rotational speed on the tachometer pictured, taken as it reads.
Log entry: 6500 rpm
